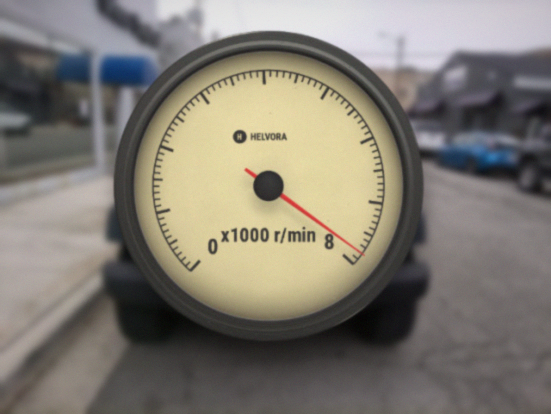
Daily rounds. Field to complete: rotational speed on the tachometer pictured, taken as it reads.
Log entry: 7800 rpm
